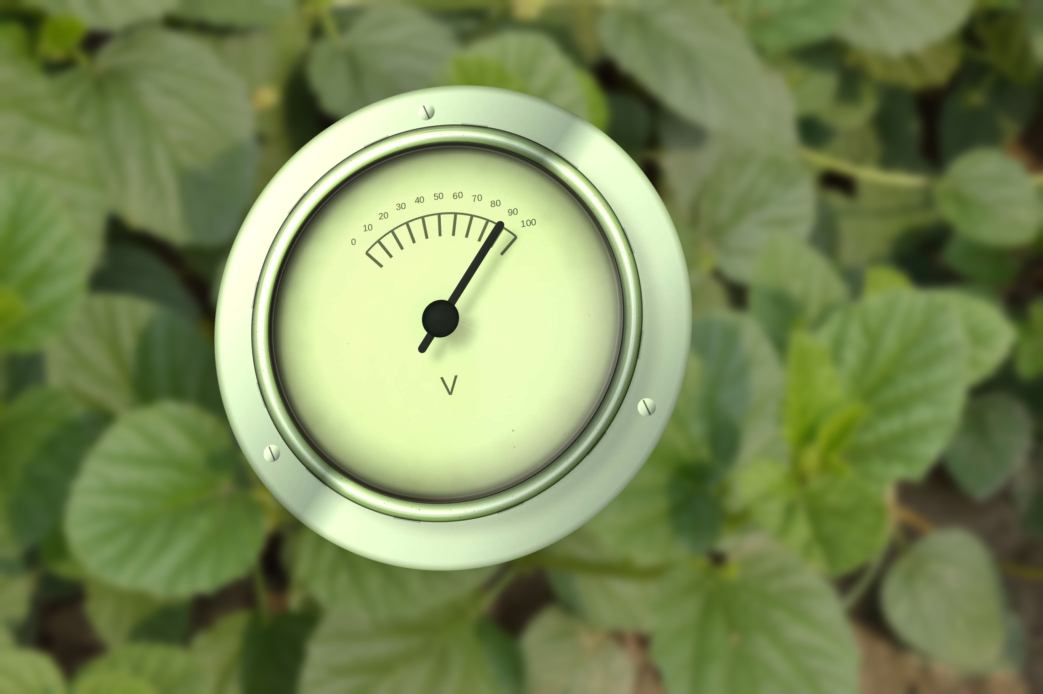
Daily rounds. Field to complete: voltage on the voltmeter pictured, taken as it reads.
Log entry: 90 V
